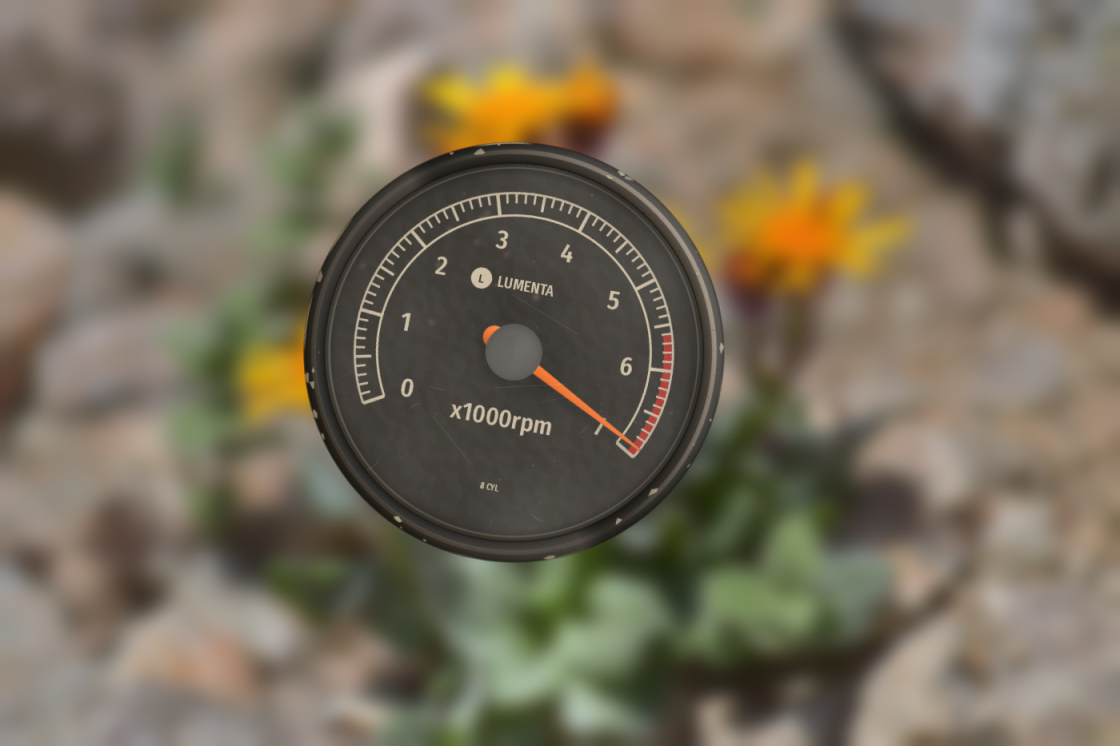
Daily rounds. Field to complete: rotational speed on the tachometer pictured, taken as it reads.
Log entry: 6900 rpm
